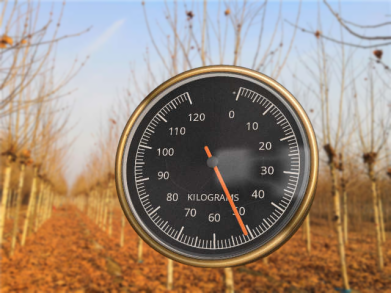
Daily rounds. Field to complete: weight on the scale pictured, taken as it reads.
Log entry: 51 kg
